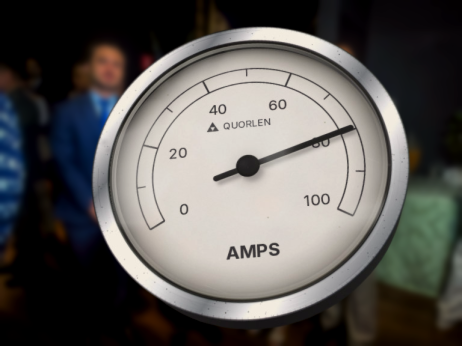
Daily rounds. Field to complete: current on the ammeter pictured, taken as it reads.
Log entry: 80 A
